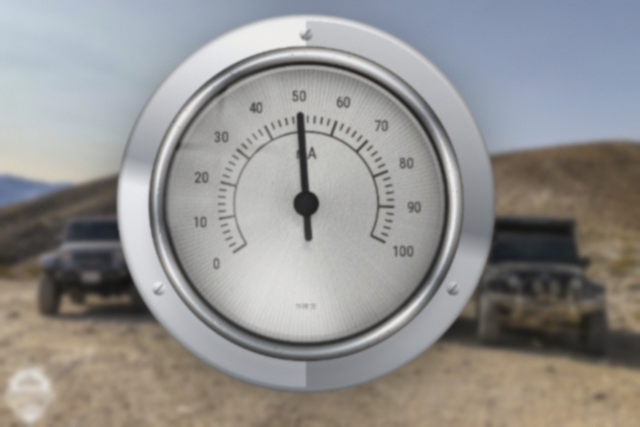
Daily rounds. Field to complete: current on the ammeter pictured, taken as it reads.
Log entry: 50 mA
